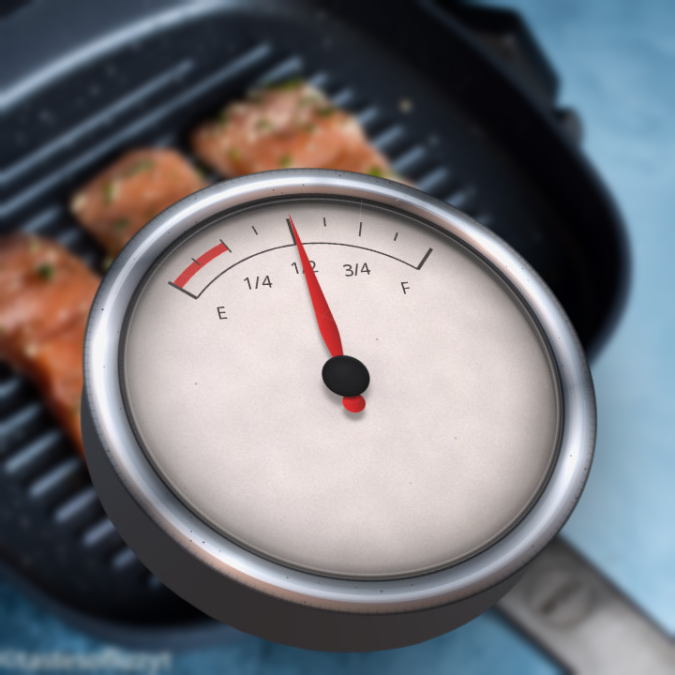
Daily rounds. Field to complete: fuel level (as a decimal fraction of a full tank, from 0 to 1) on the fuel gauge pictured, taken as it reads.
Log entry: 0.5
